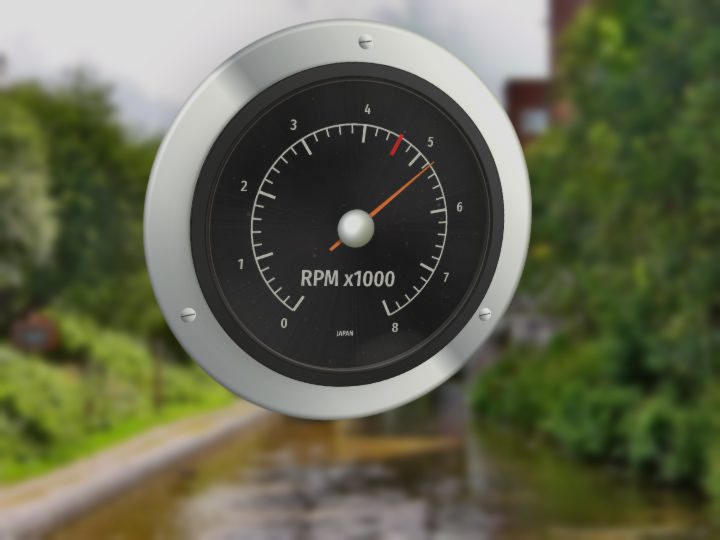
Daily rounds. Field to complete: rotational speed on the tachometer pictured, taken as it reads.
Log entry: 5200 rpm
